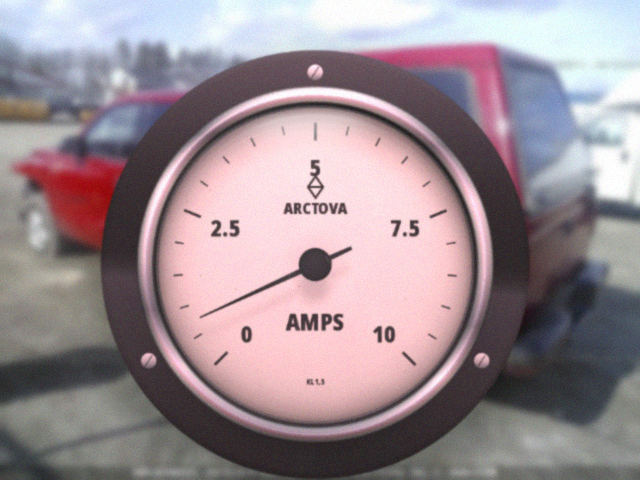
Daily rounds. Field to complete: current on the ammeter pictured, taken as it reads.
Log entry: 0.75 A
